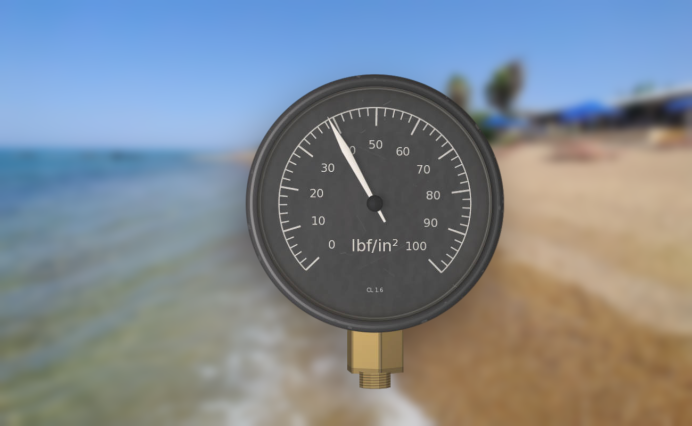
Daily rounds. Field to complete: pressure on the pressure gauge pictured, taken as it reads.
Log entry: 39 psi
